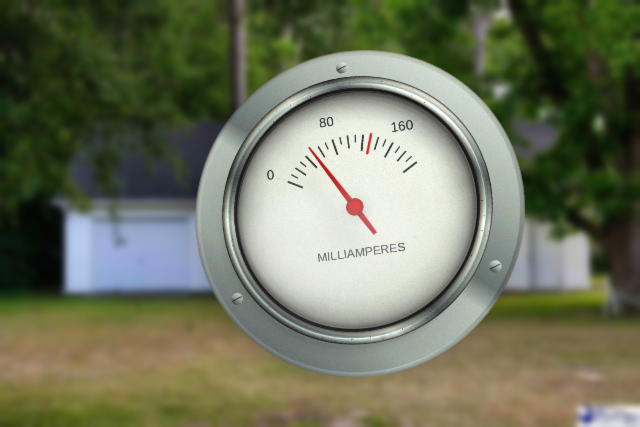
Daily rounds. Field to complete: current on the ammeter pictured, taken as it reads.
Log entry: 50 mA
